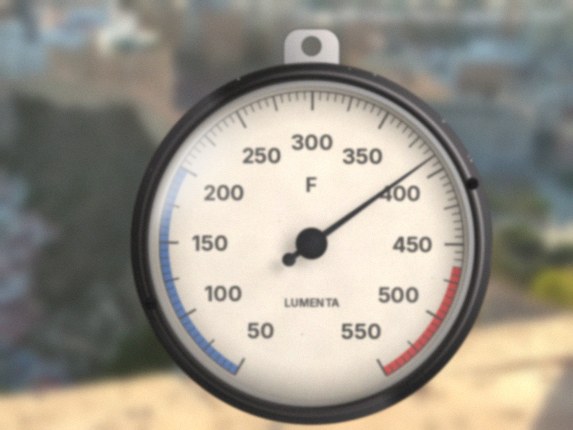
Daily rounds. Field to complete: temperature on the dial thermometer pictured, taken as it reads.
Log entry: 390 °F
